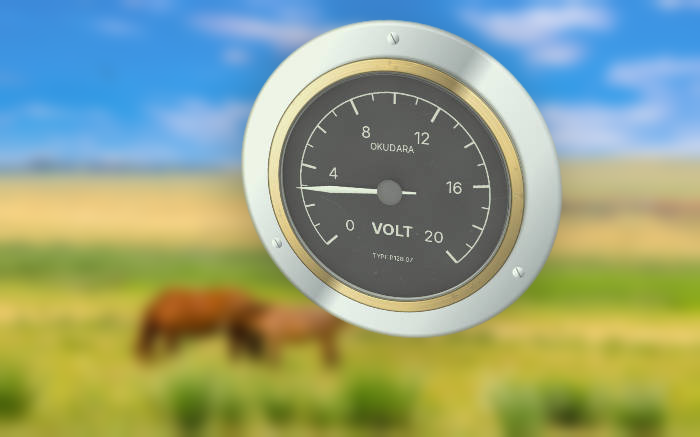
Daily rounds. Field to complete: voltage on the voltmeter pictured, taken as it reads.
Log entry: 3 V
